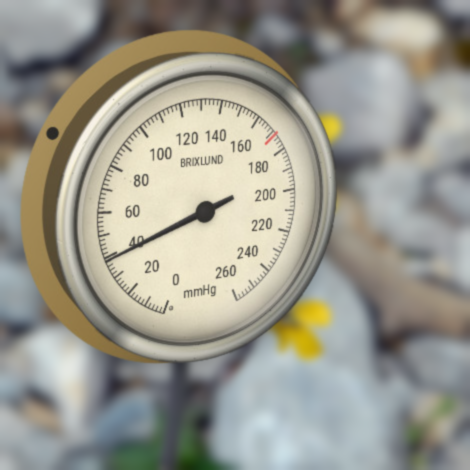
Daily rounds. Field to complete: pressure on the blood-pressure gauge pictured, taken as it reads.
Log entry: 40 mmHg
